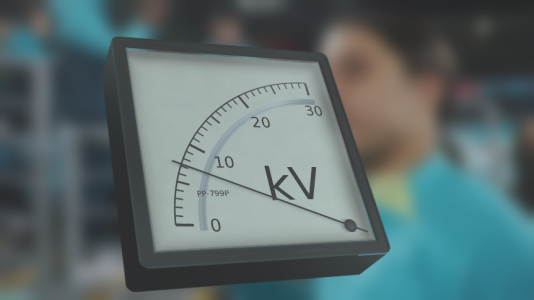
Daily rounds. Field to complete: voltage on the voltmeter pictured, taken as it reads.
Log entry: 7 kV
